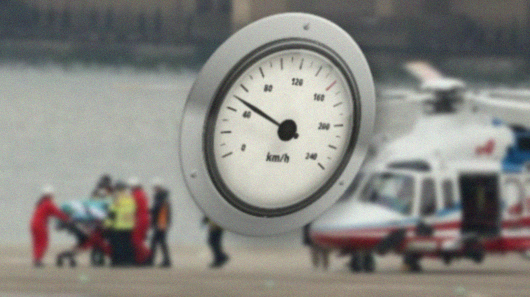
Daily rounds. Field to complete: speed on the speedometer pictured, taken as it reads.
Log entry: 50 km/h
